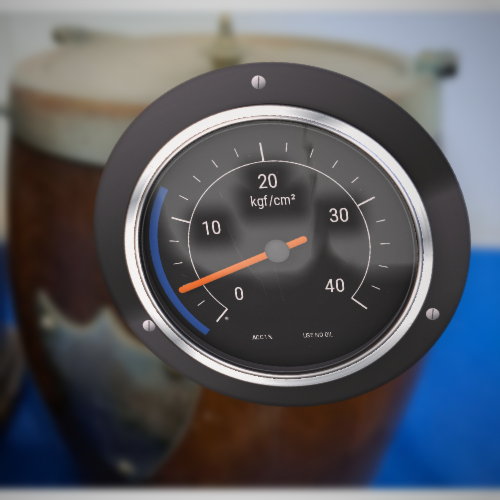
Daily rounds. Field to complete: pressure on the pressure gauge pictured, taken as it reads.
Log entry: 4 kg/cm²
